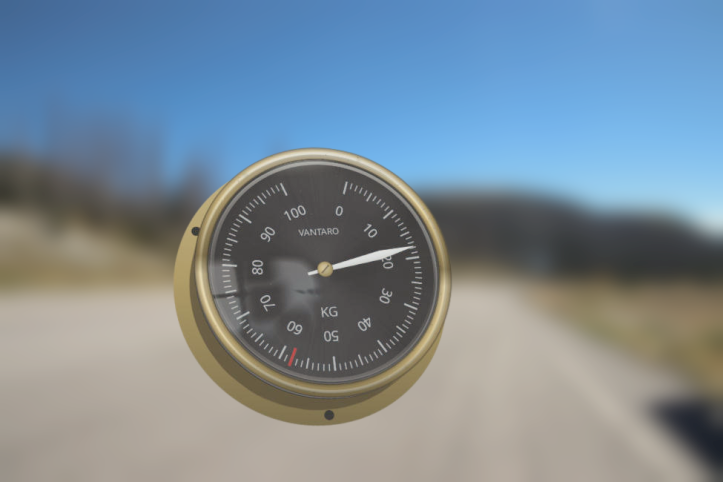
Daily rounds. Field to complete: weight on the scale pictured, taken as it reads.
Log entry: 18 kg
